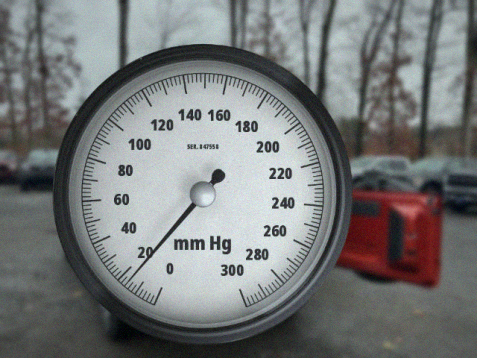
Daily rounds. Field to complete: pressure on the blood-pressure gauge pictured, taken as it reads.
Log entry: 16 mmHg
